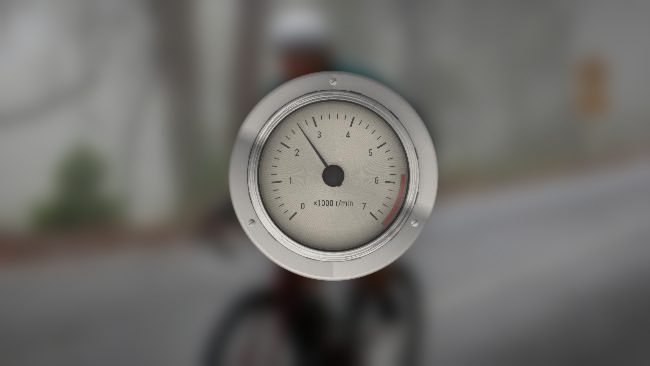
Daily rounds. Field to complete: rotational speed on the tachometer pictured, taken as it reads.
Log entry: 2600 rpm
